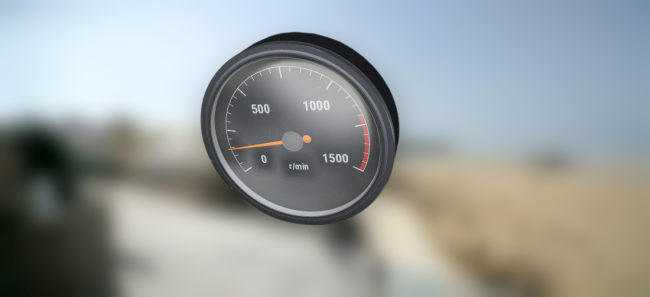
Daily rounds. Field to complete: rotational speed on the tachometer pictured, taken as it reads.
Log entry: 150 rpm
